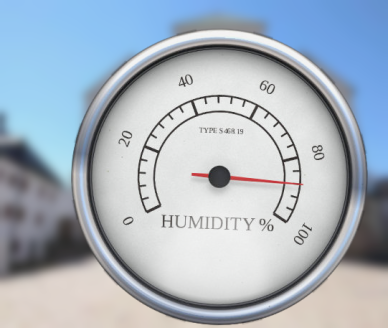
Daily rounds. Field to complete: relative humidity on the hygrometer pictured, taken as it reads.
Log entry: 88 %
